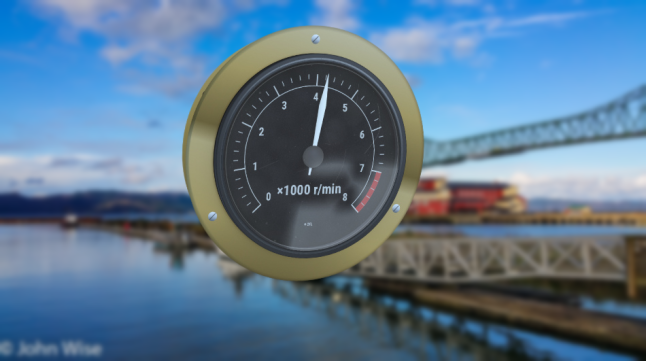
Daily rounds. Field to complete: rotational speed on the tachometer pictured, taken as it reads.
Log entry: 4200 rpm
